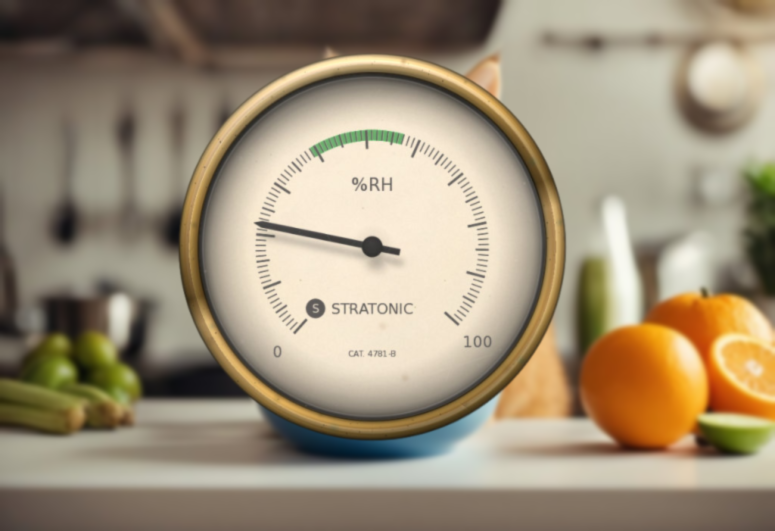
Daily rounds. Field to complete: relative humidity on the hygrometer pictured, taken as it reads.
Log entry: 22 %
